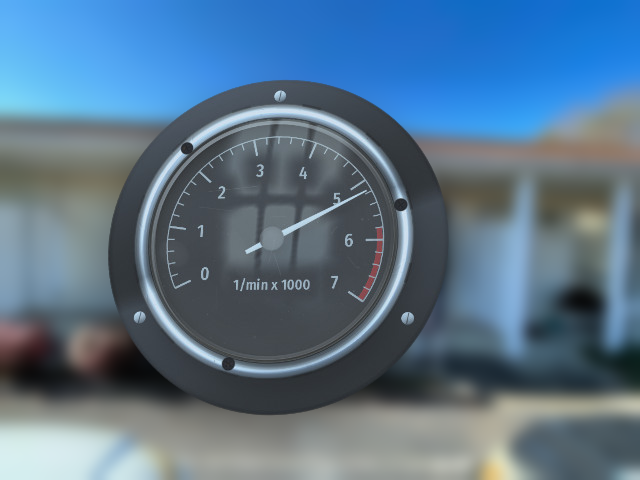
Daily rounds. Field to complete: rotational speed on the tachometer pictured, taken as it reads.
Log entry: 5200 rpm
